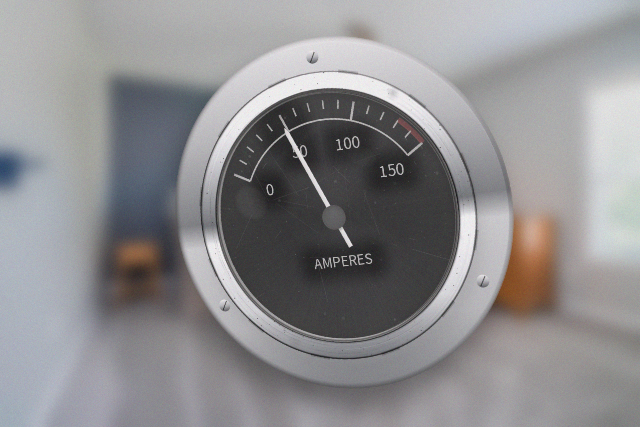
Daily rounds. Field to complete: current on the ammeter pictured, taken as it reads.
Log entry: 50 A
